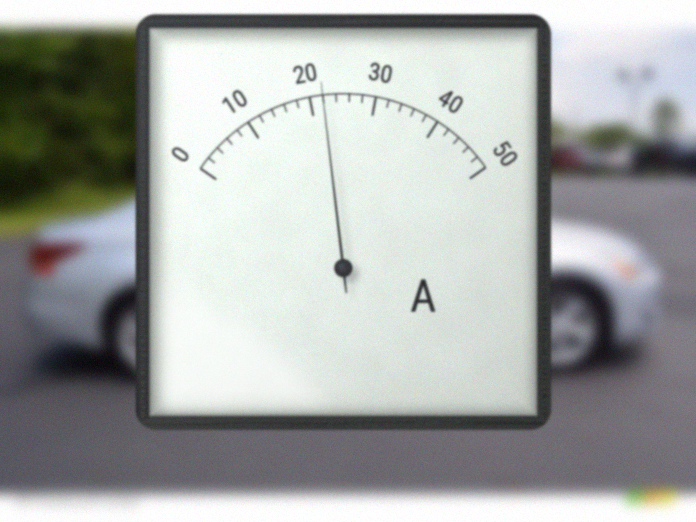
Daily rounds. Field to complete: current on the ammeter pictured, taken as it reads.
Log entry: 22 A
